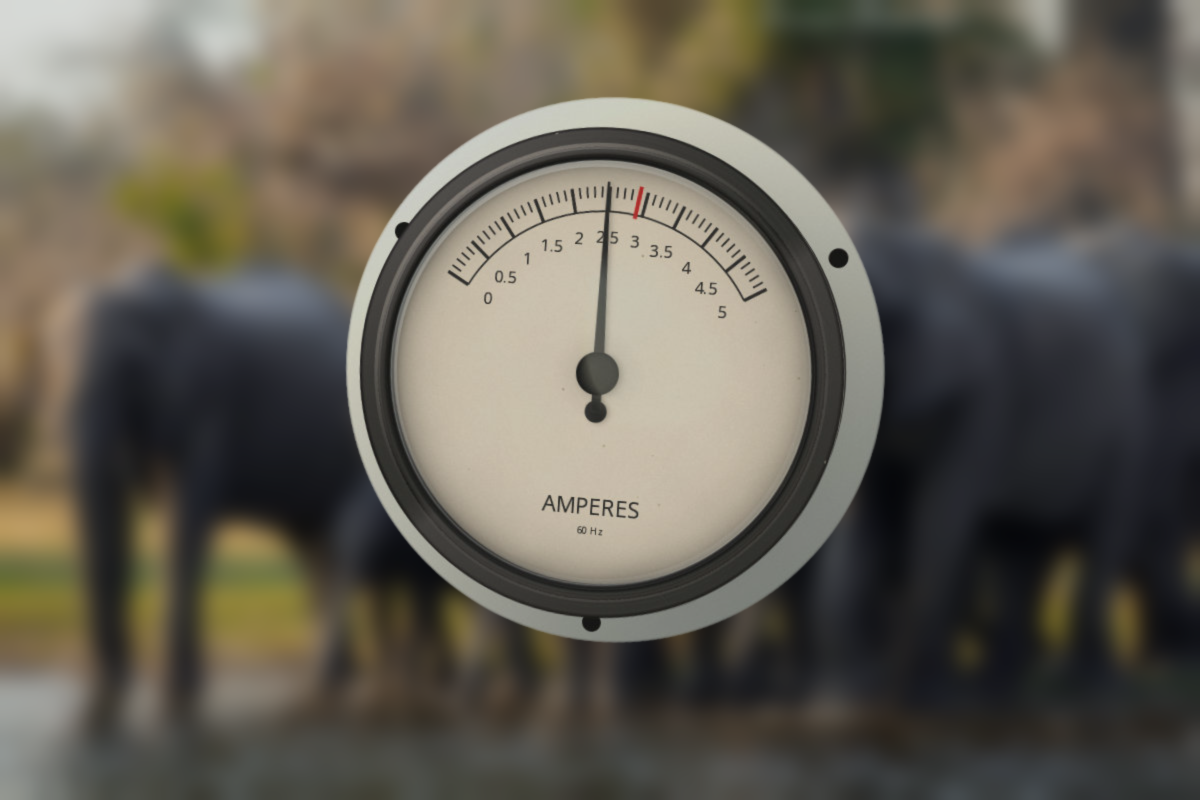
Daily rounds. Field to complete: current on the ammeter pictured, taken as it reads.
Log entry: 2.5 A
